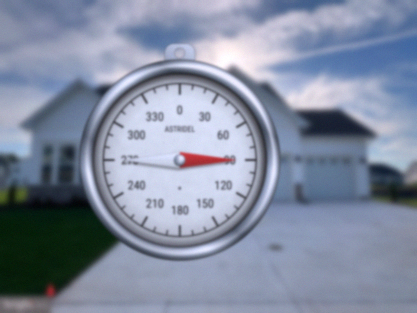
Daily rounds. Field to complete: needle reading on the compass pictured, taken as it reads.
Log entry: 90 °
